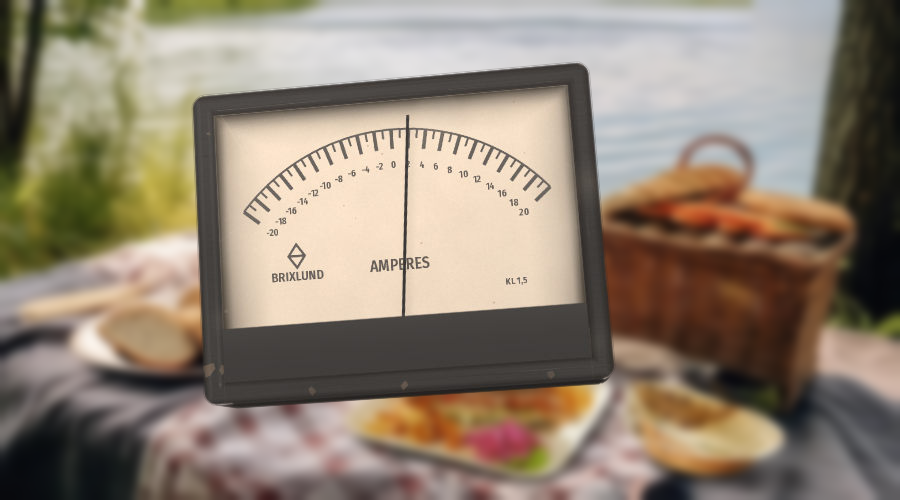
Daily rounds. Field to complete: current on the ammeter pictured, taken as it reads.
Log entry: 2 A
